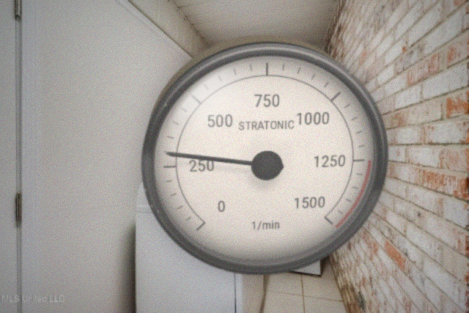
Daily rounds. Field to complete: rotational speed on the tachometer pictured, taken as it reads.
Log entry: 300 rpm
